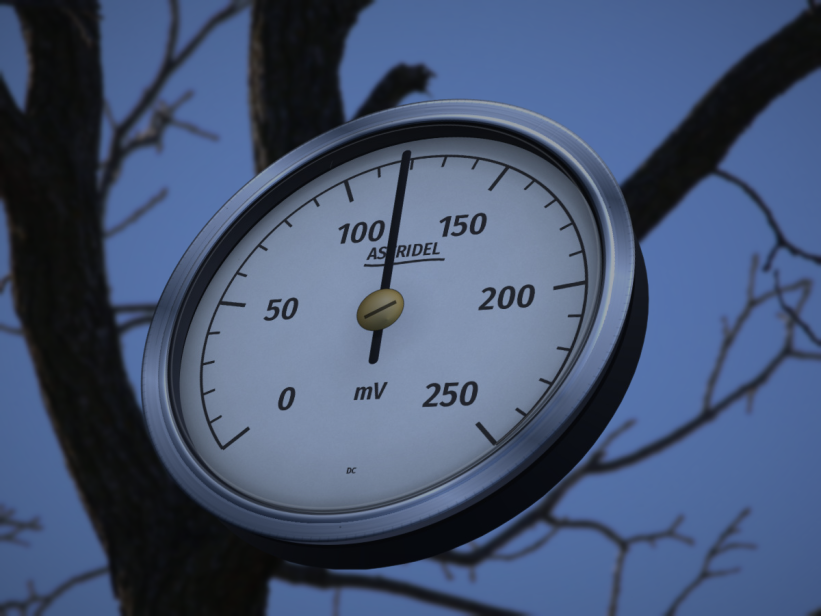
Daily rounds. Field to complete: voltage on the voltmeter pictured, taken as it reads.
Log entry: 120 mV
